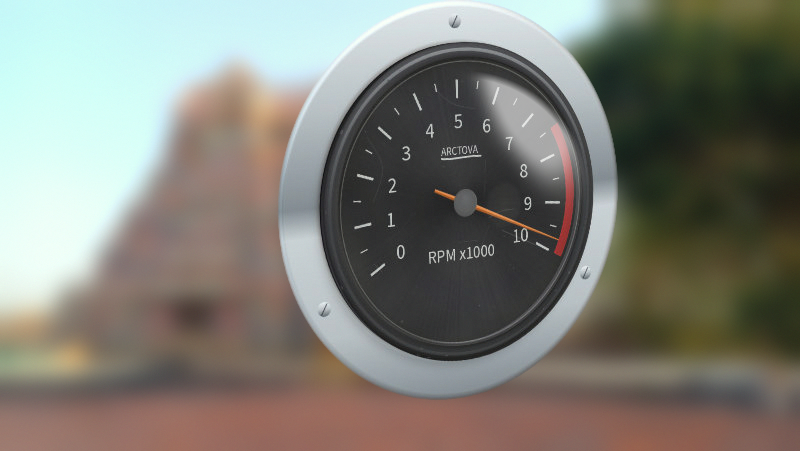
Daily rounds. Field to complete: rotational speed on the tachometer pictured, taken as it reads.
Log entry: 9750 rpm
